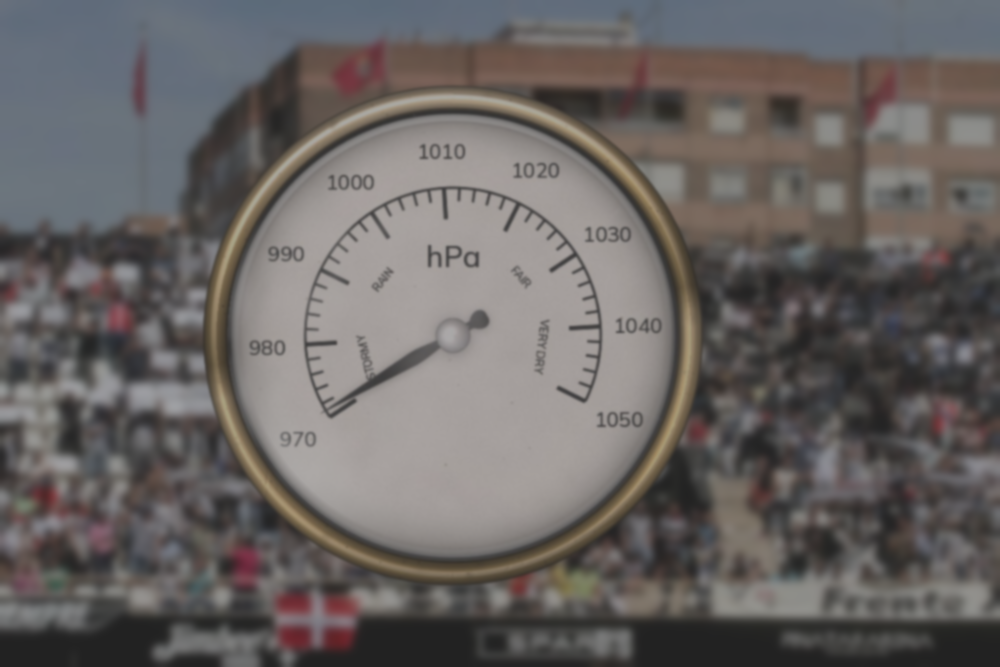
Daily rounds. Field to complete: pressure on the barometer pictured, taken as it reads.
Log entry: 971 hPa
